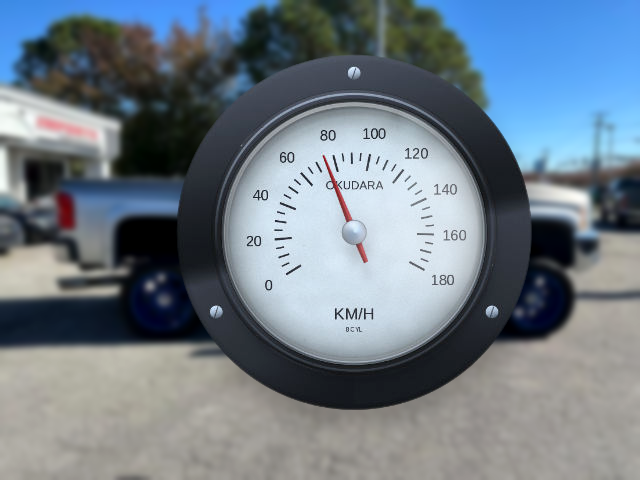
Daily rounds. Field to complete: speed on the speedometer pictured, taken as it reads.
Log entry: 75 km/h
